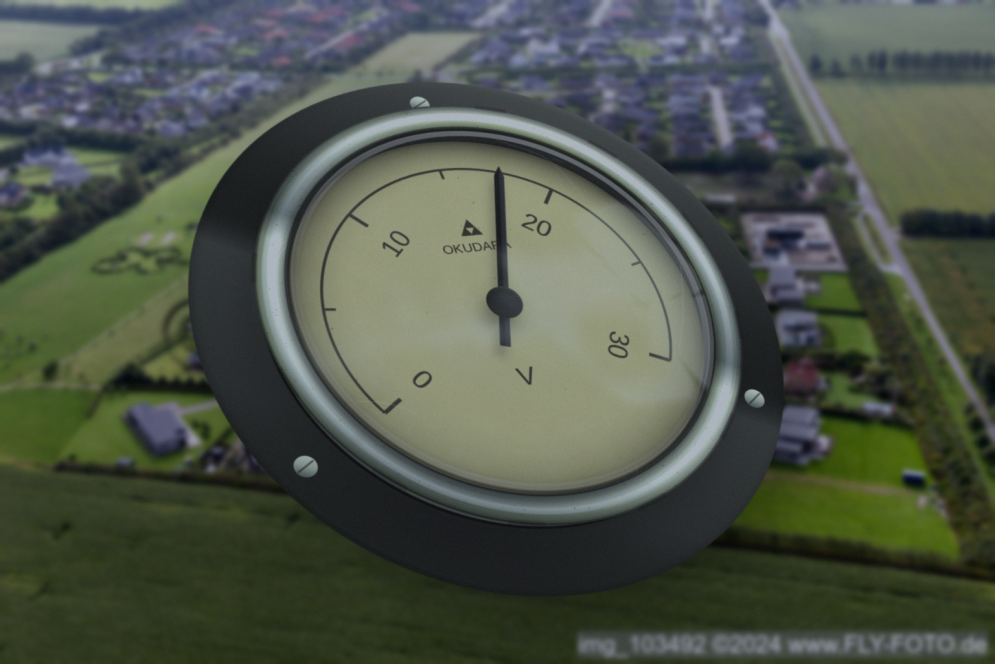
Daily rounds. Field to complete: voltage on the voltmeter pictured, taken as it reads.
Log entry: 17.5 V
